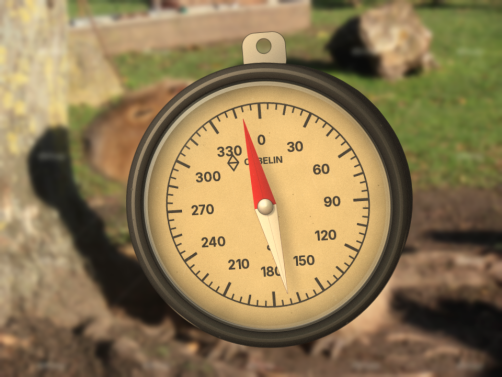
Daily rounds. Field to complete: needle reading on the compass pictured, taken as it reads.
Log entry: 350 °
